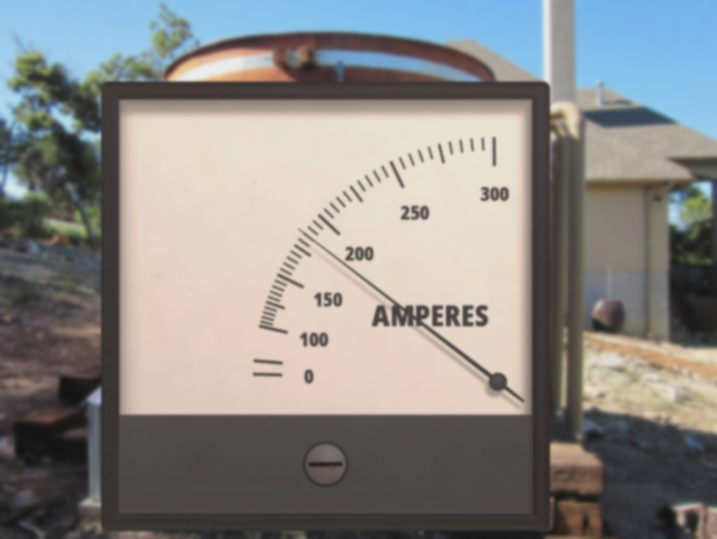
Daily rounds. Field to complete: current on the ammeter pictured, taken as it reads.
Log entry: 185 A
